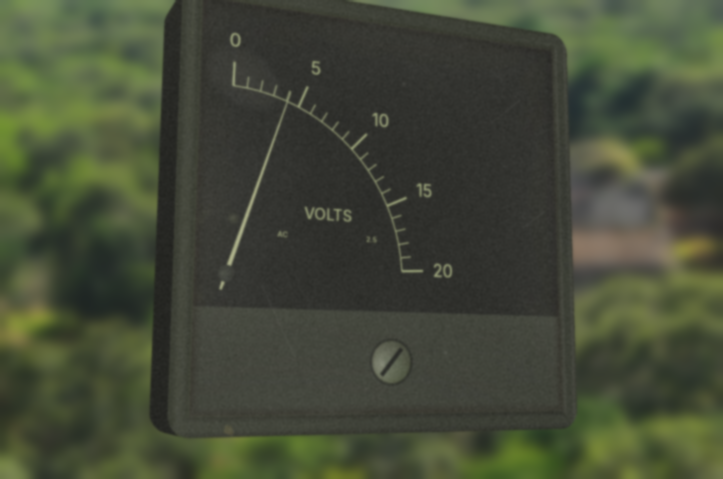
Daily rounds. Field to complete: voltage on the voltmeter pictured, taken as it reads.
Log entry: 4 V
